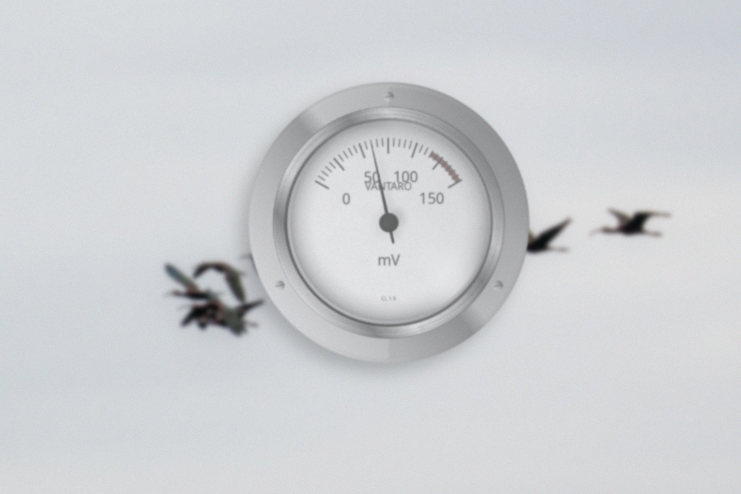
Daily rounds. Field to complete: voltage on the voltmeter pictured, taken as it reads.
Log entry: 60 mV
